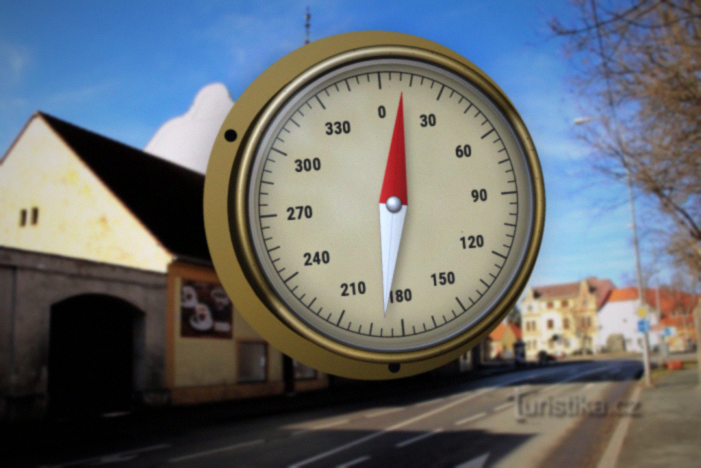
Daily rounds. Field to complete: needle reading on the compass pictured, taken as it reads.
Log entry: 10 °
